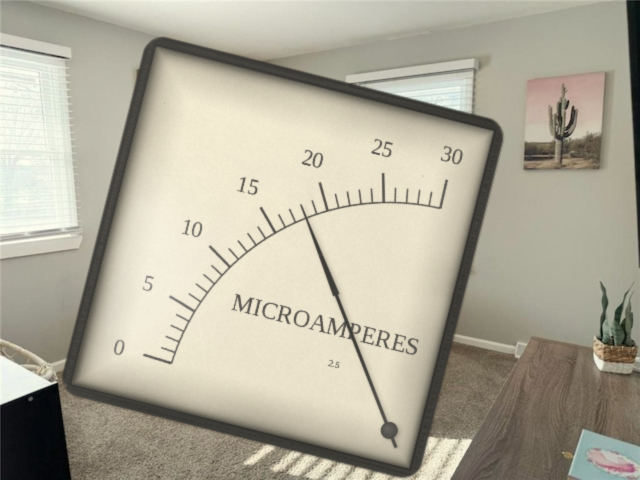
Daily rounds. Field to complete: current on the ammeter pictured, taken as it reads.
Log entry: 18 µA
